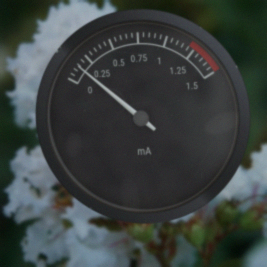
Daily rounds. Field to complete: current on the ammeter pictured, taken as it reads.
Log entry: 0.15 mA
